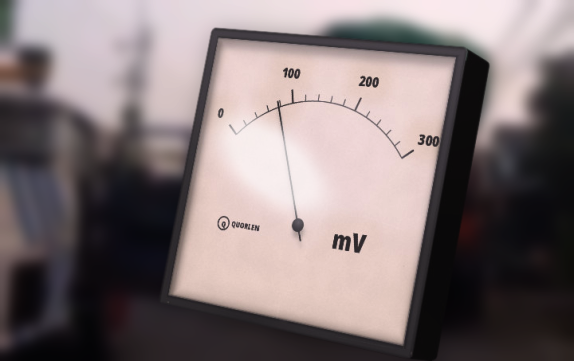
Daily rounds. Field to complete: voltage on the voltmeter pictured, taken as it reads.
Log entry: 80 mV
